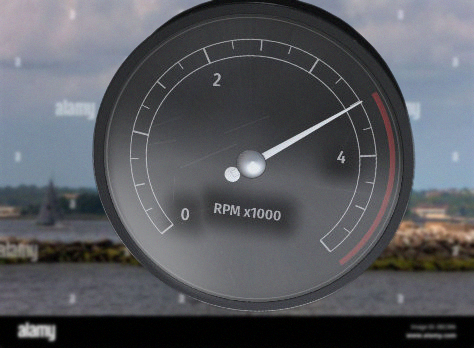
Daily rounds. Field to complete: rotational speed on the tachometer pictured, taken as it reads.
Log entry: 3500 rpm
